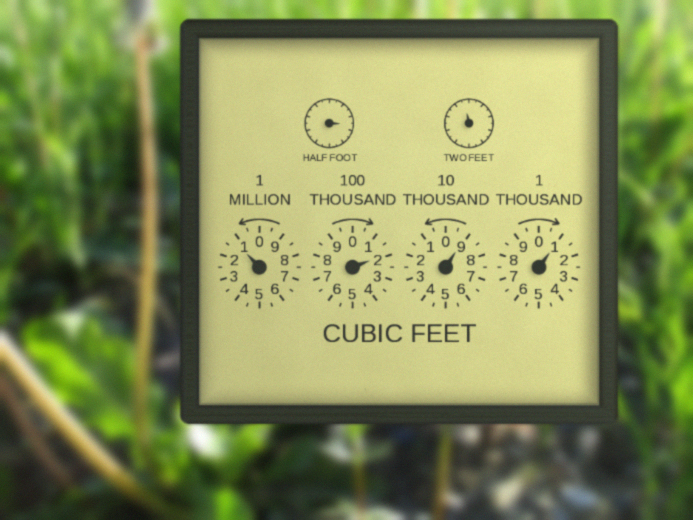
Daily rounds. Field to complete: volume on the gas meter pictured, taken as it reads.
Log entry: 119100 ft³
